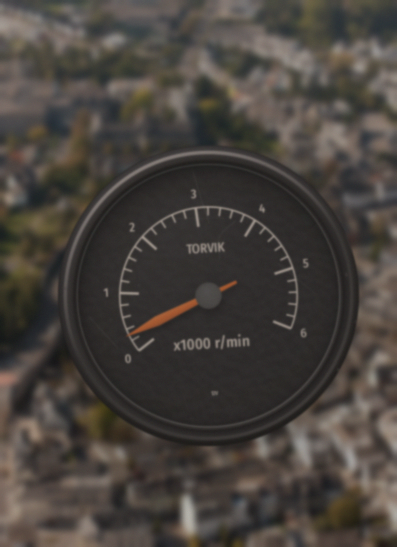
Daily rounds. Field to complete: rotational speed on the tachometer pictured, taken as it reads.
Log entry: 300 rpm
